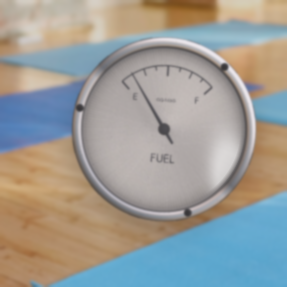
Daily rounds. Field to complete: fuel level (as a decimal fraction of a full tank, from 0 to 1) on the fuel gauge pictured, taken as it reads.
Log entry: 0.125
